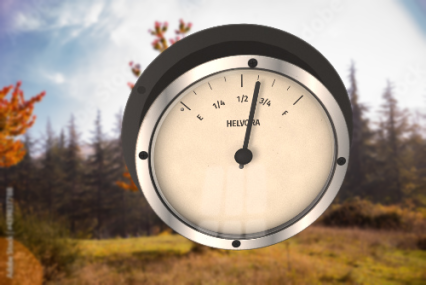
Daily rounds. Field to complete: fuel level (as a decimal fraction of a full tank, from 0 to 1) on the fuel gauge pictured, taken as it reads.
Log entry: 0.625
